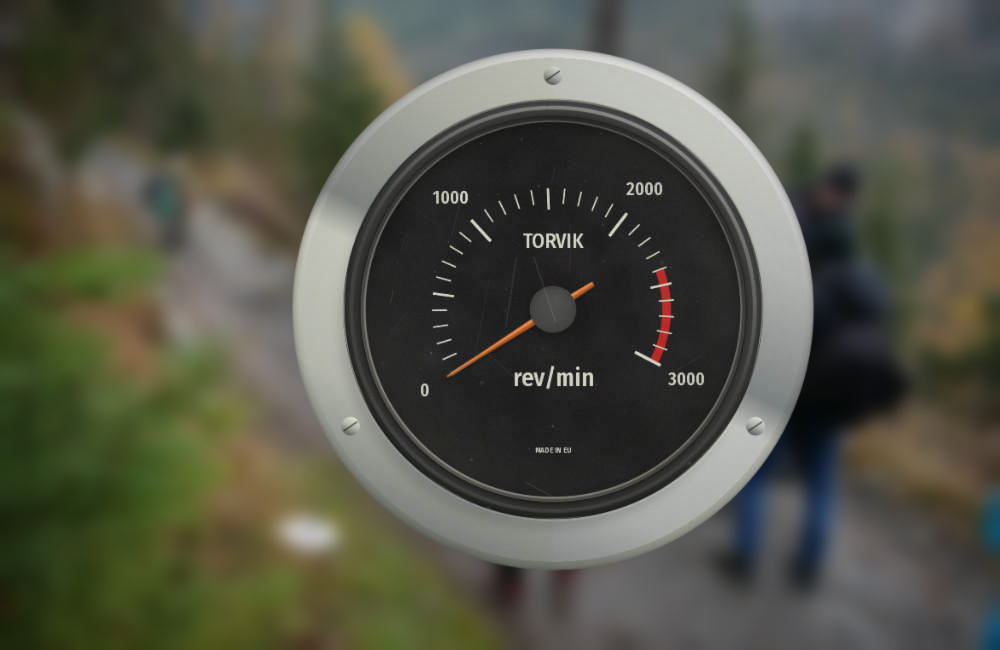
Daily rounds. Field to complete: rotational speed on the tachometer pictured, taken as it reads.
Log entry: 0 rpm
